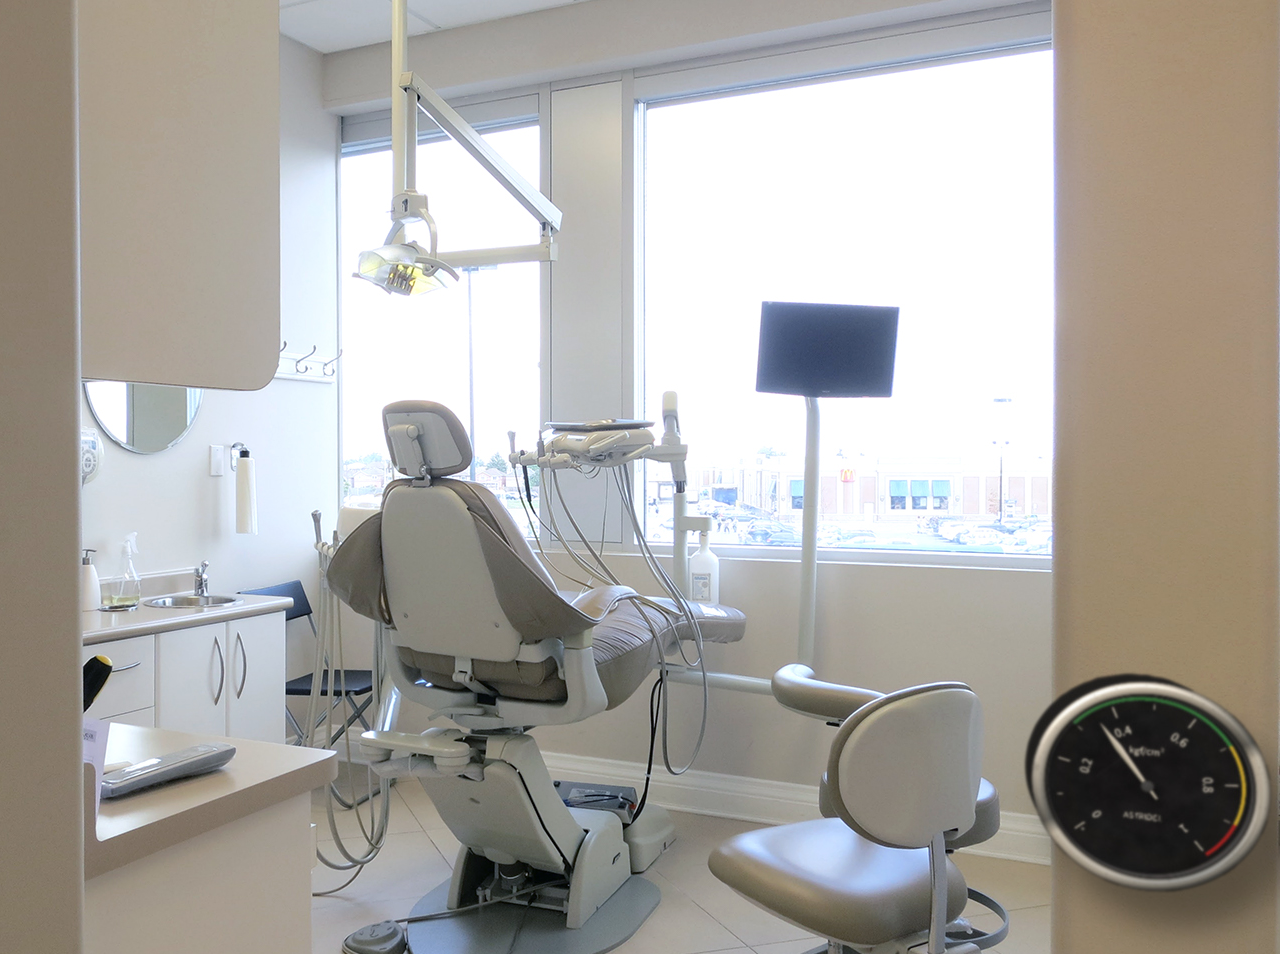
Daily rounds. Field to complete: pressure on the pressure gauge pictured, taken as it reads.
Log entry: 0.35 kg/cm²
